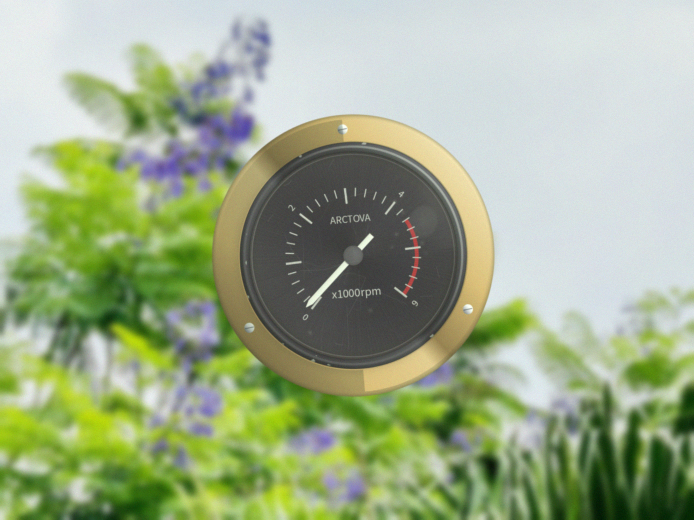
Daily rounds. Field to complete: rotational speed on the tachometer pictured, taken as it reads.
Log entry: 100 rpm
